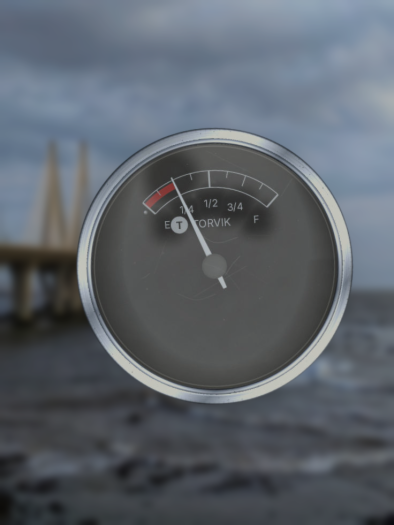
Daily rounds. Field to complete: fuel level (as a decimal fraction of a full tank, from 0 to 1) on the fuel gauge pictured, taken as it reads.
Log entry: 0.25
